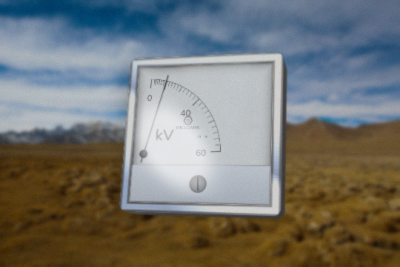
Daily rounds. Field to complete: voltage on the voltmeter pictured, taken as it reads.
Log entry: 20 kV
